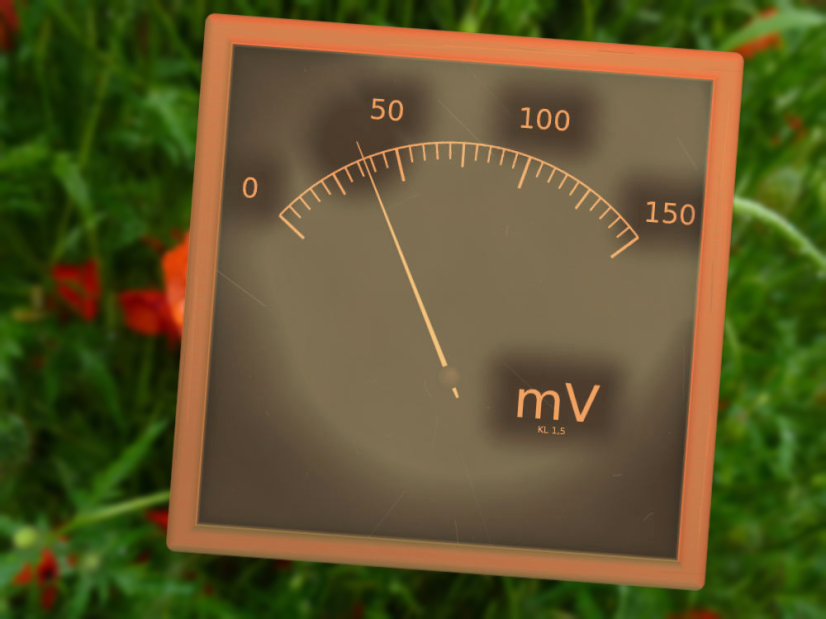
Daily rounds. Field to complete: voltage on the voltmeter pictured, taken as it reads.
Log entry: 37.5 mV
